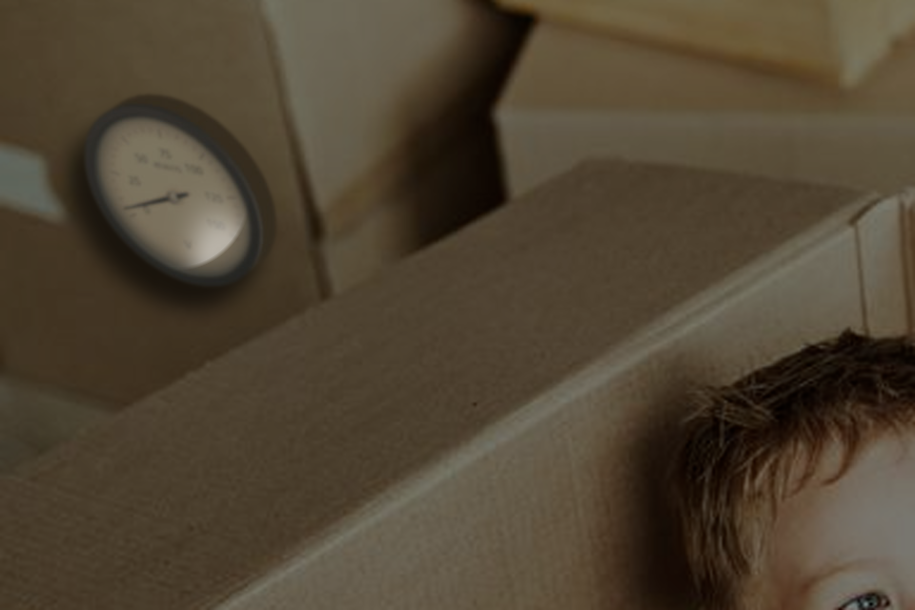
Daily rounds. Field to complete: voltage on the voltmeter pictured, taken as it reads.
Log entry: 5 V
